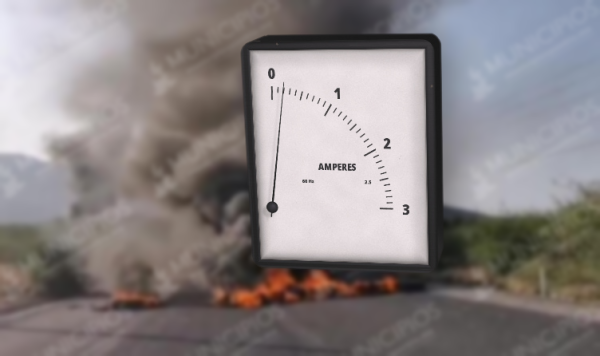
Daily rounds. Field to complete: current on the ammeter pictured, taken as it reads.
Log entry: 0.2 A
